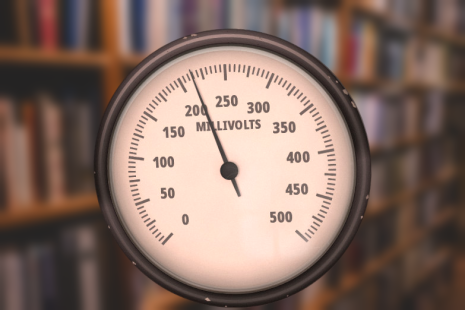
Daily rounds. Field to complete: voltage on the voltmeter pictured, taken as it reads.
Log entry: 215 mV
